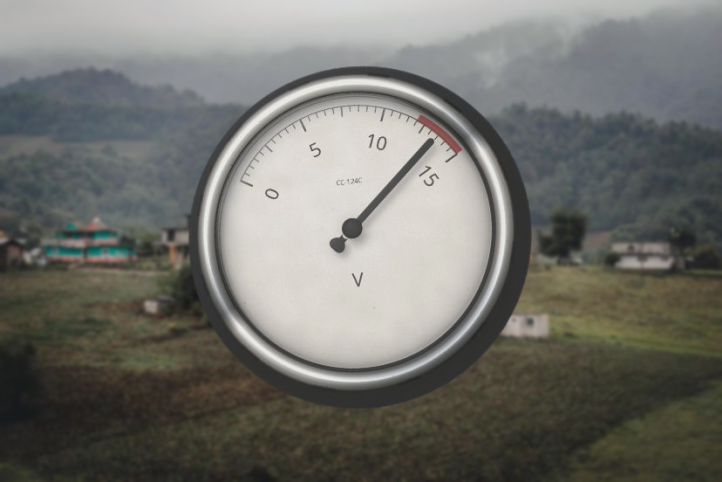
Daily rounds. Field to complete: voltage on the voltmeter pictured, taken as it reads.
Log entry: 13.5 V
